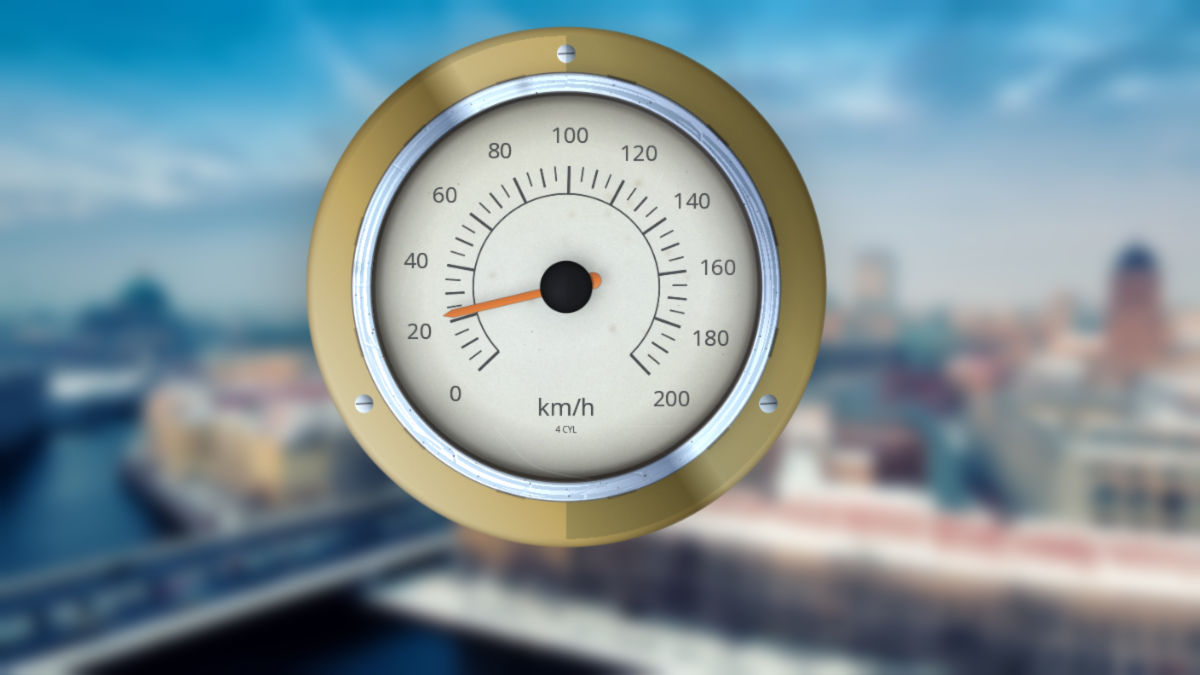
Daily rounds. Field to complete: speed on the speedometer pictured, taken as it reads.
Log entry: 22.5 km/h
